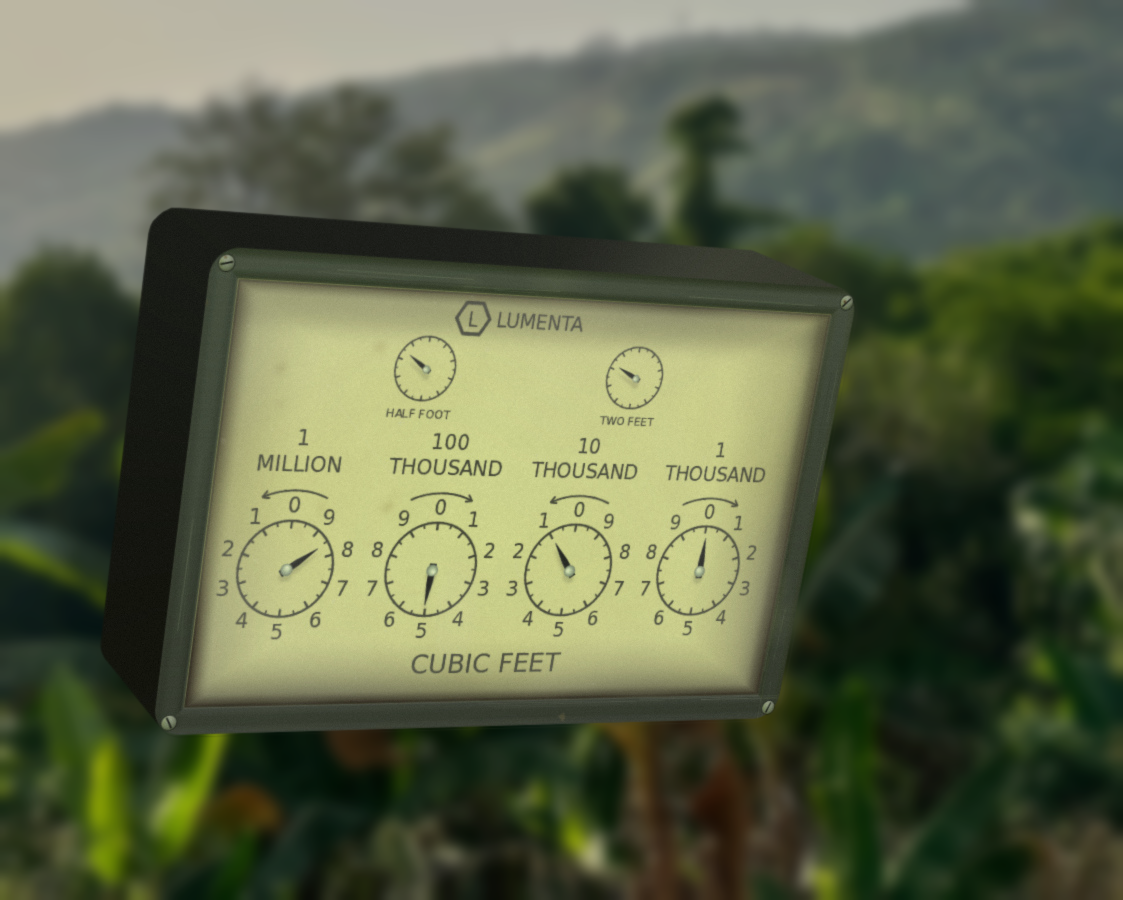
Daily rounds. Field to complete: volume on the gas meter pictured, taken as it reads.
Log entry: 851000 ft³
